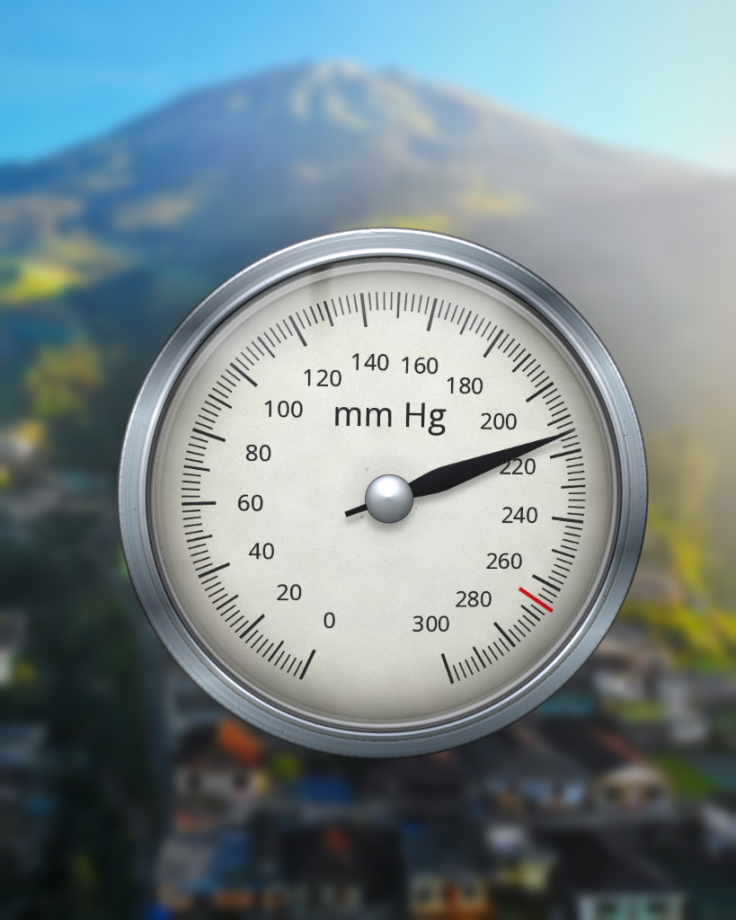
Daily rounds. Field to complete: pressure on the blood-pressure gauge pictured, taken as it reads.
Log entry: 214 mmHg
